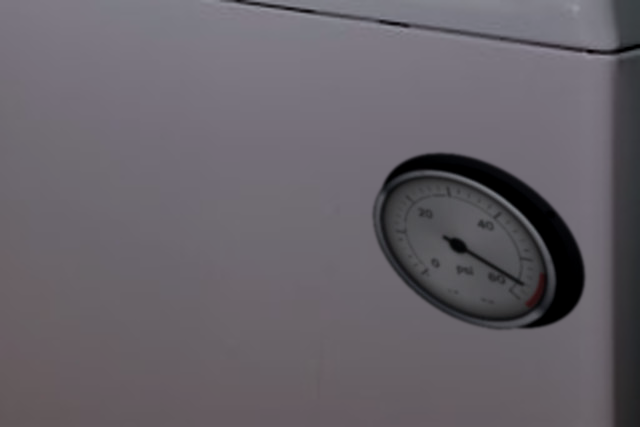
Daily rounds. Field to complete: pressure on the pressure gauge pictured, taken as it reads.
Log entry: 56 psi
